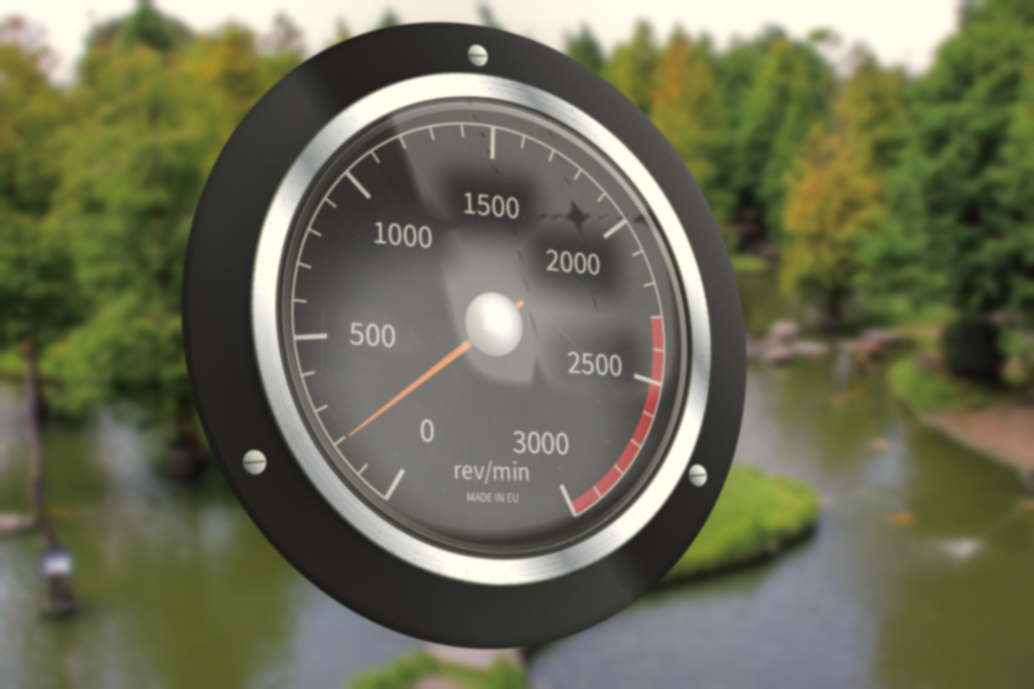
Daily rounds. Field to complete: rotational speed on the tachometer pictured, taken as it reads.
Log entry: 200 rpm
